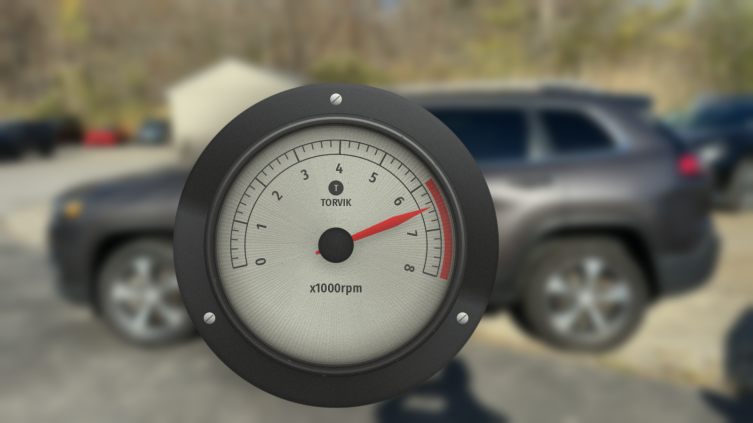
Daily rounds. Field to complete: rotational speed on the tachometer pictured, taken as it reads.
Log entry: 6500 rpm
